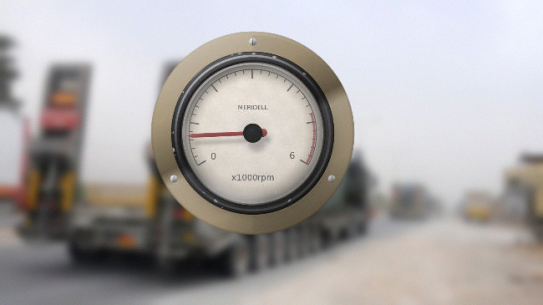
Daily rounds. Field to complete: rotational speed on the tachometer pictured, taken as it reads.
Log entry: 700 rpm
